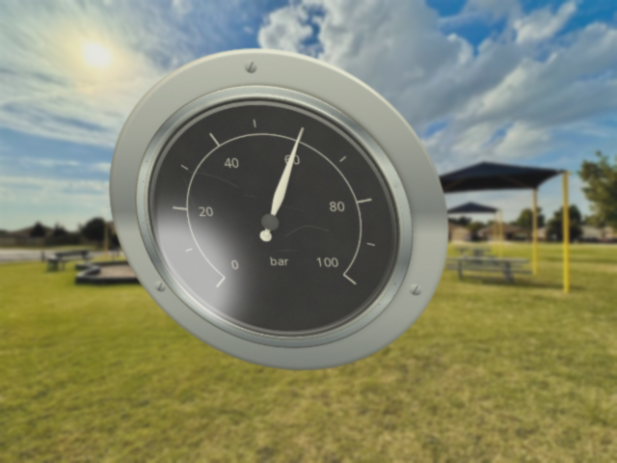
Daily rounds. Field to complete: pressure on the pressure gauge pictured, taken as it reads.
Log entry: 60 bar
